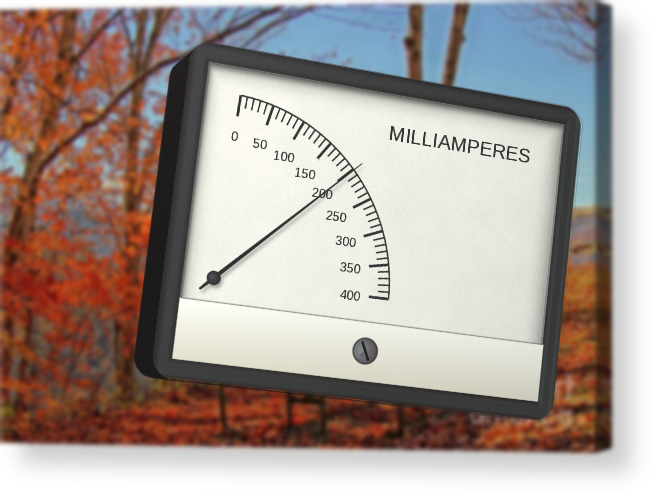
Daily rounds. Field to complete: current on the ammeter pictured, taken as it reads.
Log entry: 200 mA
